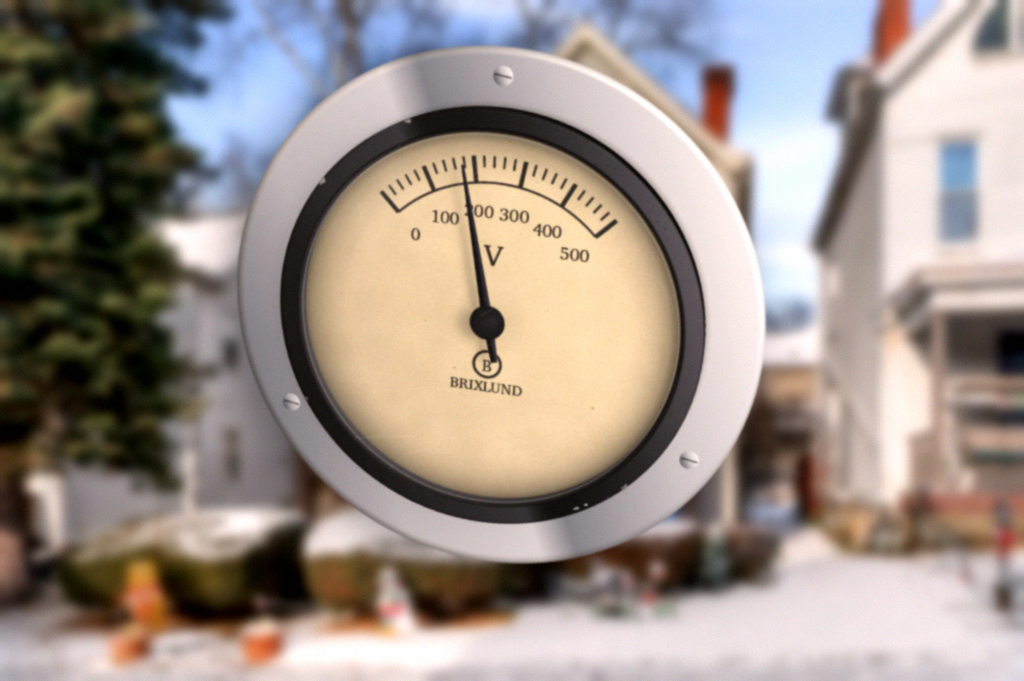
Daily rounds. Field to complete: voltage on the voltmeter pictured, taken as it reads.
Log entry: 180 V
